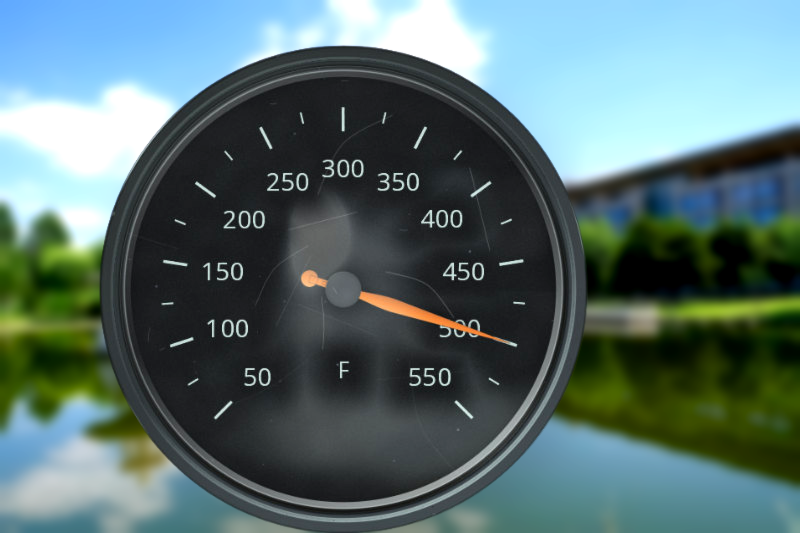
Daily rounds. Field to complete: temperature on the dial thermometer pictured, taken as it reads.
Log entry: 500 °F
